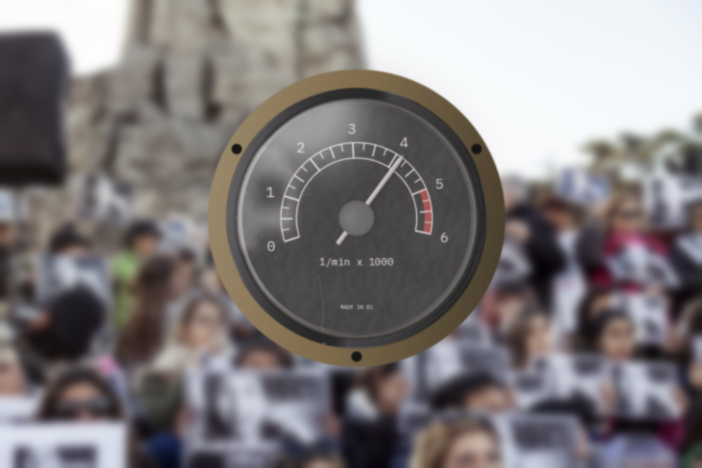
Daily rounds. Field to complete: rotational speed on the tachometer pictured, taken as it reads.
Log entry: 4125 rpm
